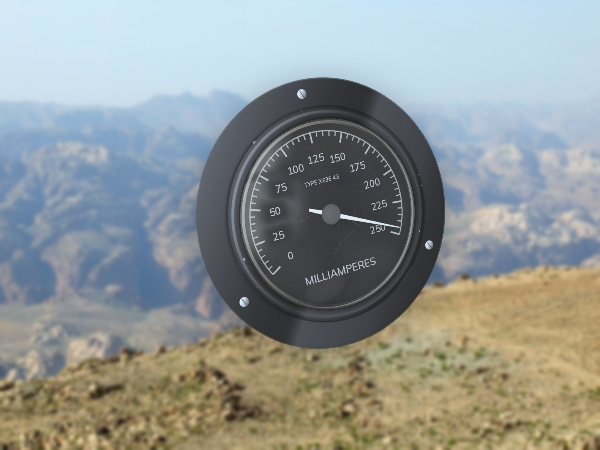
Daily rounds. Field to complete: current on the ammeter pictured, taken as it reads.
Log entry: 245 mA
